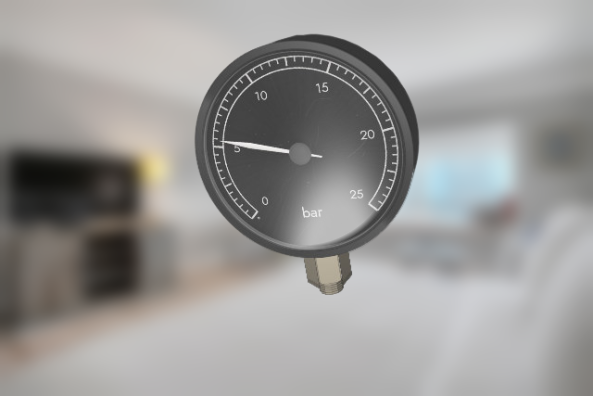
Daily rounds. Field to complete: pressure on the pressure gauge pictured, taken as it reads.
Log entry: 5.5 bar
